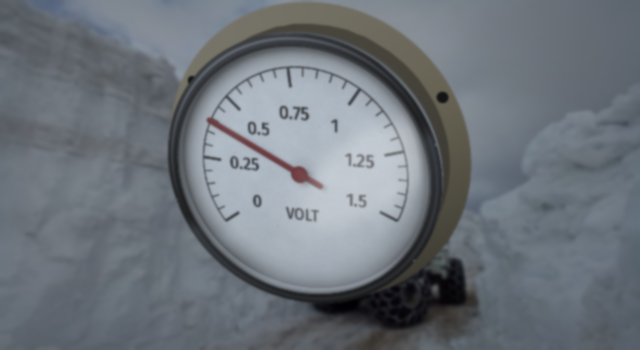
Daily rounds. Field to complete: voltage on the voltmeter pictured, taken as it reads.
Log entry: 0.4 V
